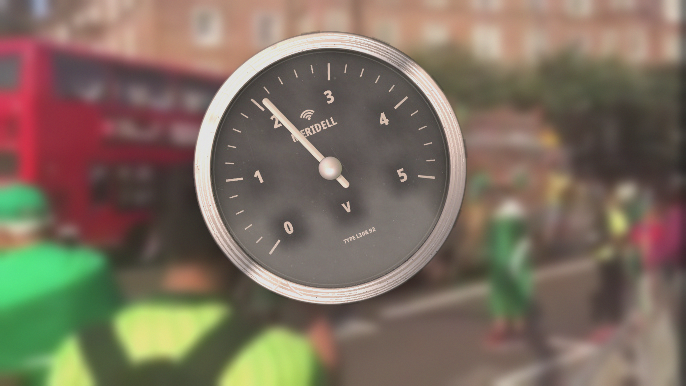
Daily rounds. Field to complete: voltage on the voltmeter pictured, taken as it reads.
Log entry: 2.1 V
